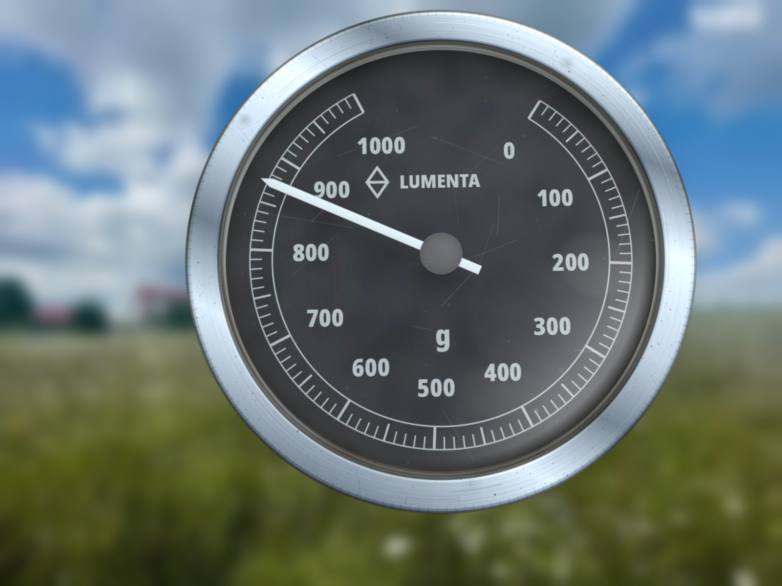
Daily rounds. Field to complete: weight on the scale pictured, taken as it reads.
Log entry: 870 g
